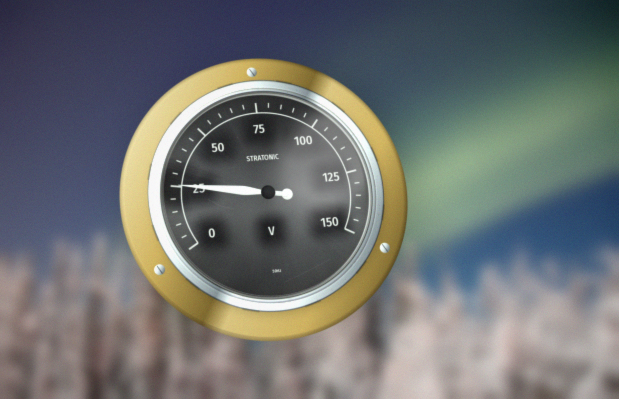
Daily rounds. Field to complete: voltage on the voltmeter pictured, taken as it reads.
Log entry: 25 V
